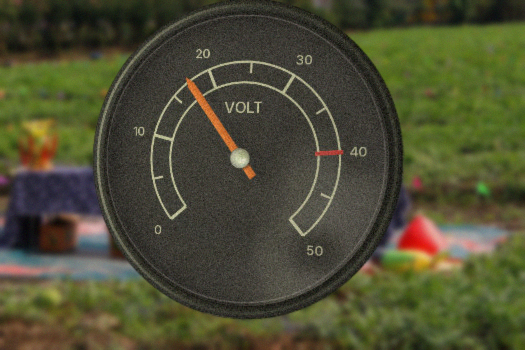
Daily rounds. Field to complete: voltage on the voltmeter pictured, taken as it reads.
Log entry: 17.5 V
